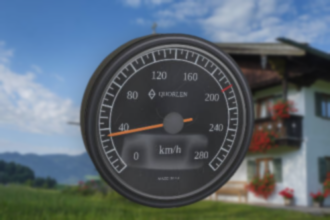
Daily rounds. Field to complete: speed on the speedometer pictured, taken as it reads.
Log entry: 35 km/h
